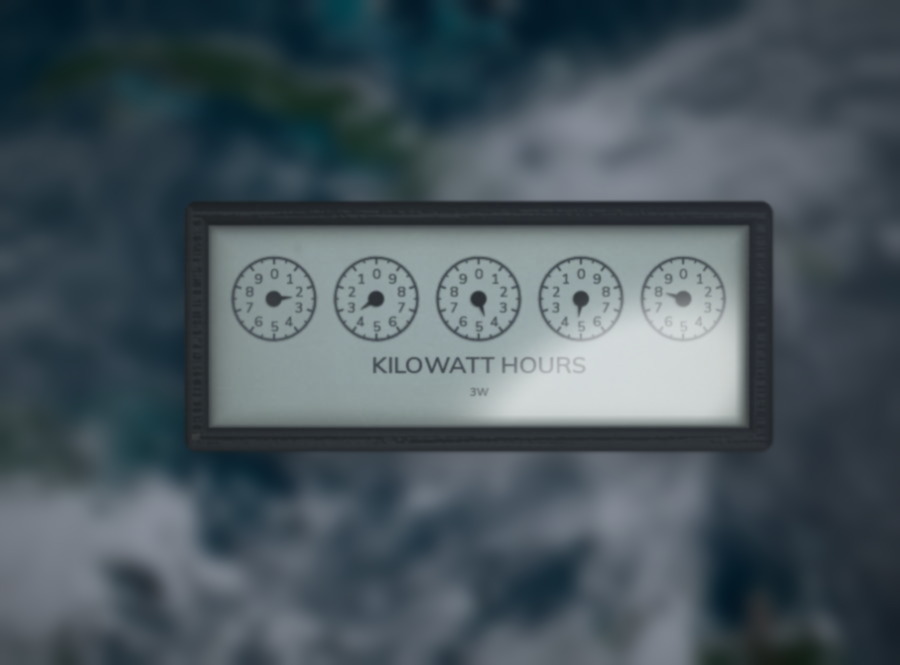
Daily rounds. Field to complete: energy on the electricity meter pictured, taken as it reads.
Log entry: 23448 kWh
